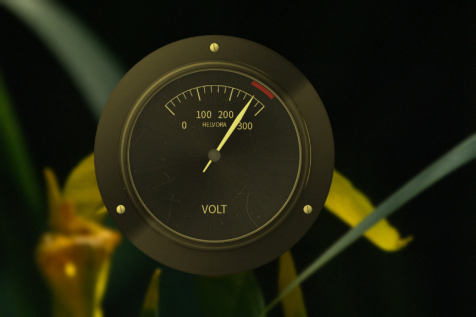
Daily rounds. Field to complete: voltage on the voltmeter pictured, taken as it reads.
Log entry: 260 V
